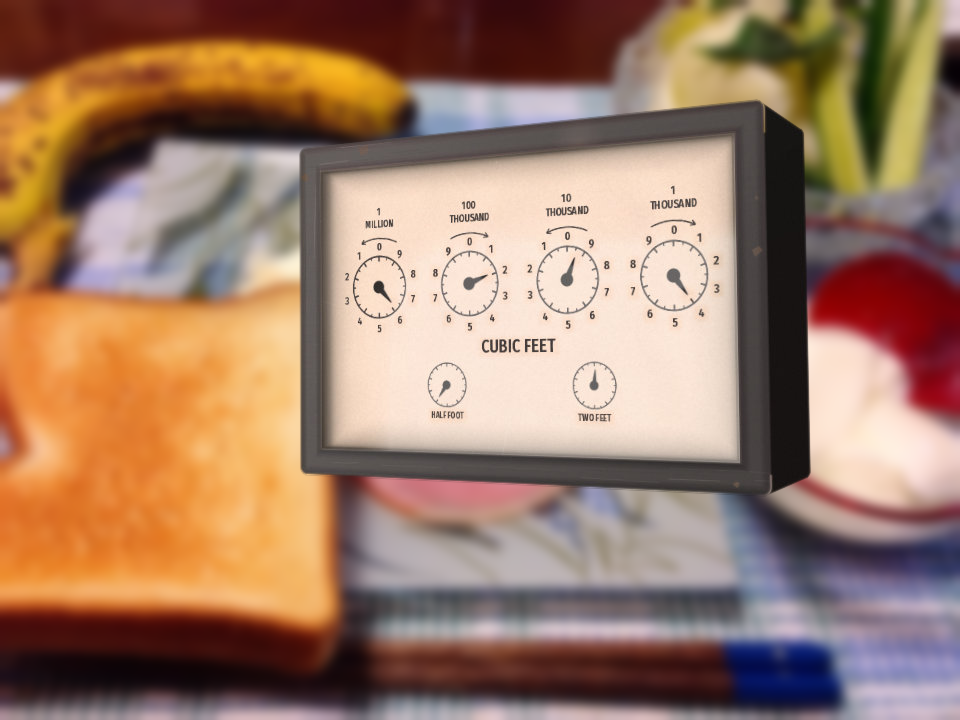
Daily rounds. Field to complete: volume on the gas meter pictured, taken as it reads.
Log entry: 619400 ft³
